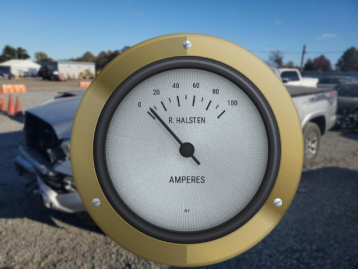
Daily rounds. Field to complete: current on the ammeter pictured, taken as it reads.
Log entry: 5 A
